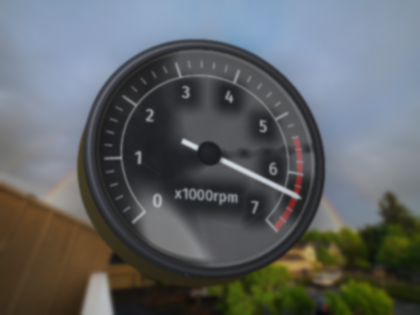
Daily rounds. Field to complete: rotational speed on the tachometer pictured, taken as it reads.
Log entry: 6400 rpm
